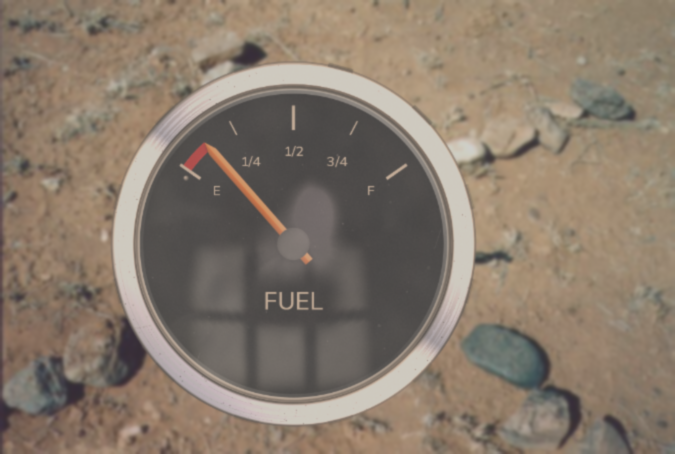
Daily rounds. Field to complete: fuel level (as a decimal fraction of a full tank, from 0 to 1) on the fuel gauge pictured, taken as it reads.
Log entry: 0.125
